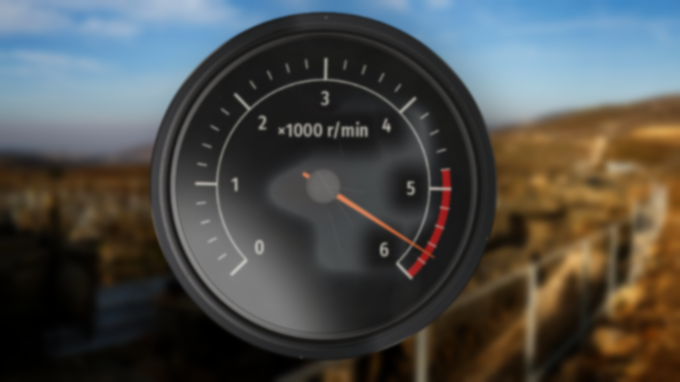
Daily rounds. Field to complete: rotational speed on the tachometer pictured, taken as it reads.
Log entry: 5700 rpm
